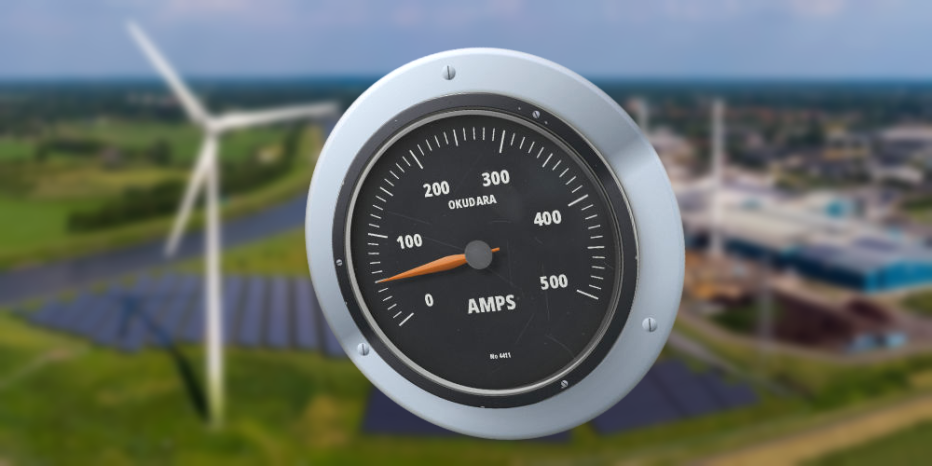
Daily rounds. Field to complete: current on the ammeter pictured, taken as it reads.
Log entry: 50 A
